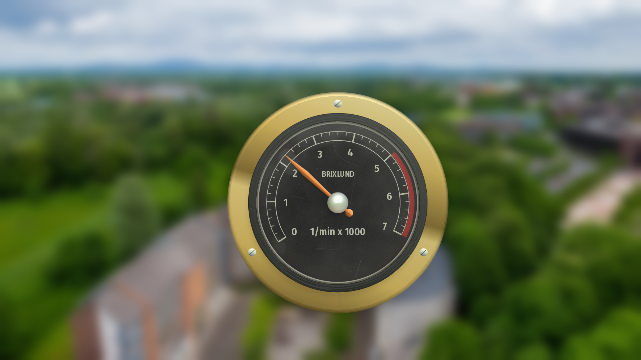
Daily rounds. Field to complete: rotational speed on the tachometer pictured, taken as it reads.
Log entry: 2200 rpm
